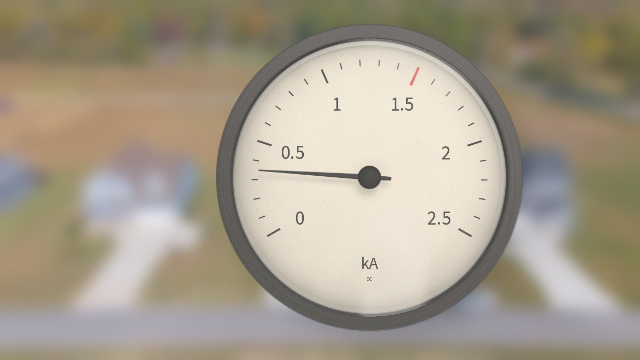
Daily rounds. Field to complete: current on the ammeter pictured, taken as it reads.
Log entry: 0.35 kA
